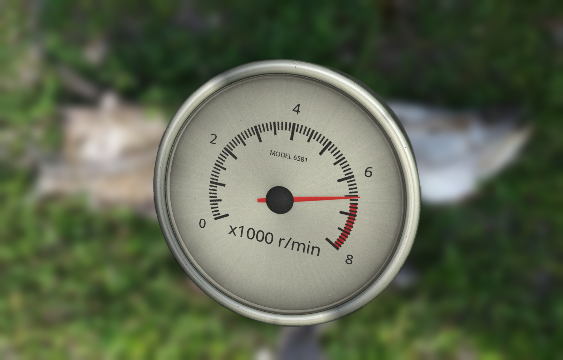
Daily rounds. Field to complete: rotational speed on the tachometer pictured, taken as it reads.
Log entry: 6500 rpm
